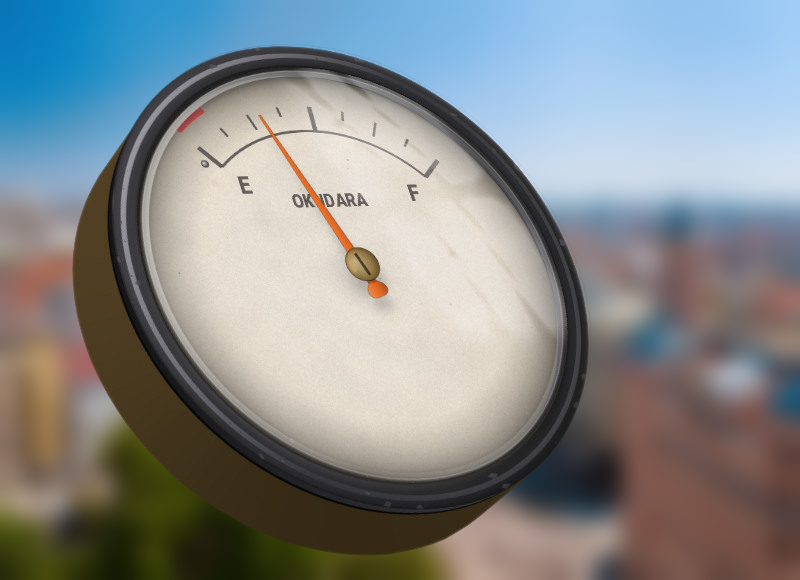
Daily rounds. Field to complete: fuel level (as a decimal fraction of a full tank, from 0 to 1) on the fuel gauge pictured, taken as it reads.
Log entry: 0.25
